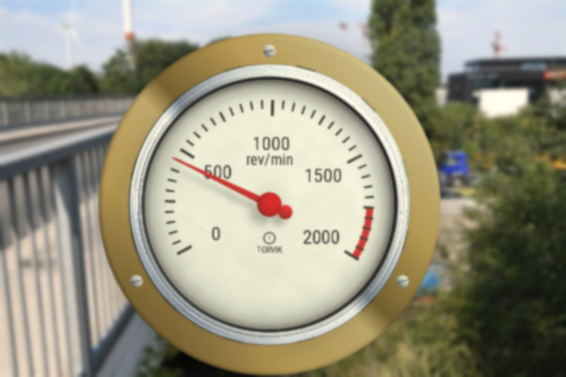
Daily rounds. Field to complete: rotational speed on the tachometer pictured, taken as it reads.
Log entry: 450 rpm
